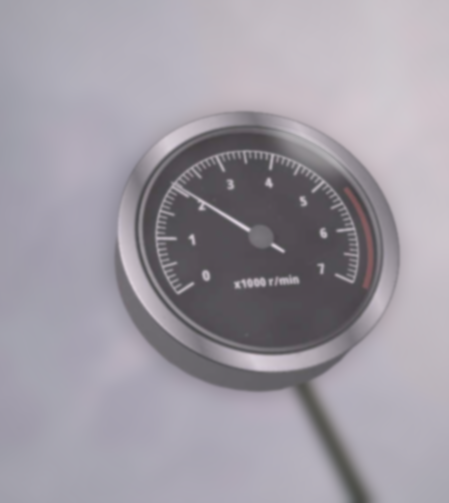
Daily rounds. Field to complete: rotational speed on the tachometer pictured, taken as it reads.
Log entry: 2000 rpm
